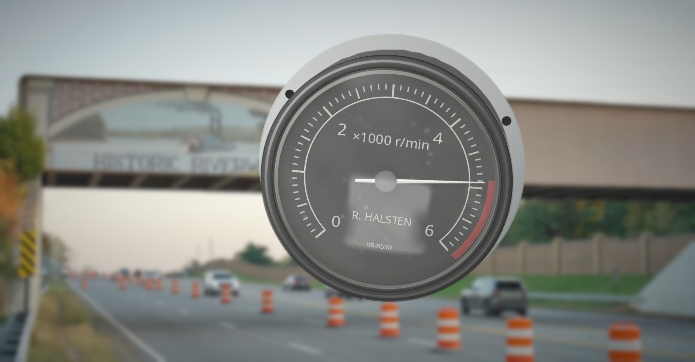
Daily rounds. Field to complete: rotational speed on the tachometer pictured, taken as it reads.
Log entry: 4900 rpm
